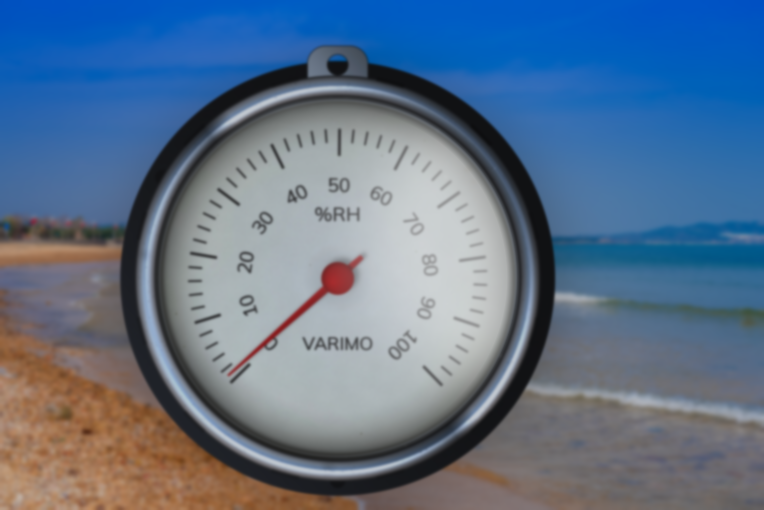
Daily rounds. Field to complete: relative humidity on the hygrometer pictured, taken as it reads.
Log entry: 1 %
